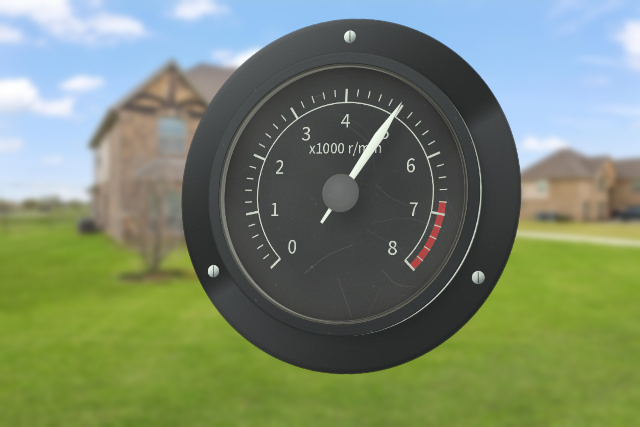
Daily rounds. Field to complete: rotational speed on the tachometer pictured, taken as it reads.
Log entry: 5000 rpm
